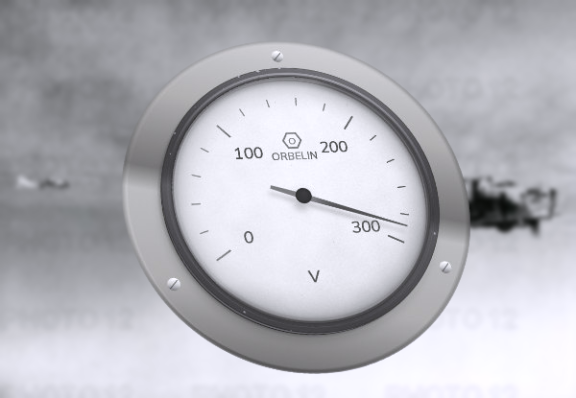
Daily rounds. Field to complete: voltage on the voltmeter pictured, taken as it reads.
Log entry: 290 V
